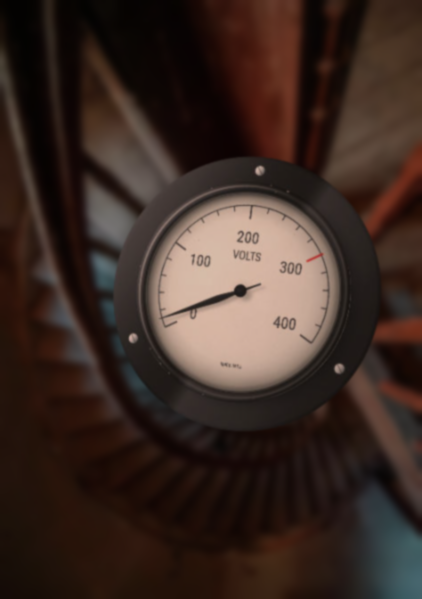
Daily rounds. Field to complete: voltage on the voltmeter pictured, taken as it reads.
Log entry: 10 V
